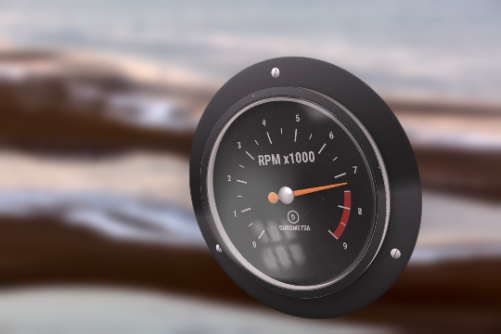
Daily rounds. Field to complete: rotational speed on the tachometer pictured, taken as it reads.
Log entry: 7250 rpm
